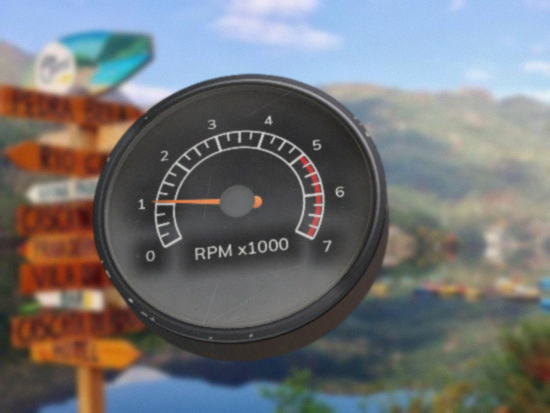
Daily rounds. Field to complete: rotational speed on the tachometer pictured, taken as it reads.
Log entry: 1000 rpm
